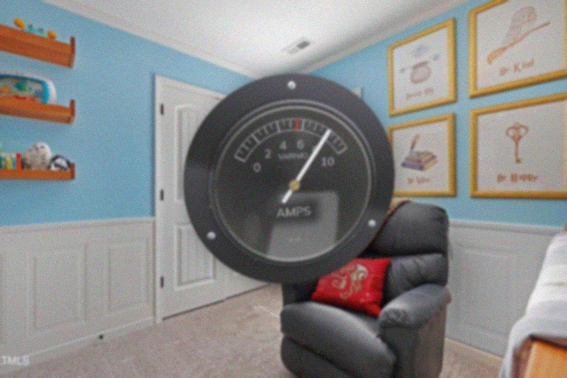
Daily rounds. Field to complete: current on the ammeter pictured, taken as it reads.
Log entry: 8 A
